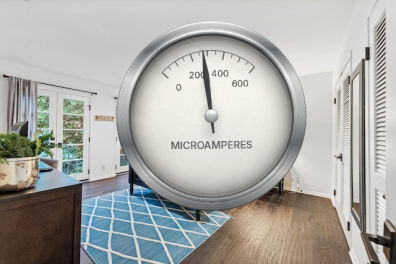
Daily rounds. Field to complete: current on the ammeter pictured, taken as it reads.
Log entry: 275 µA
